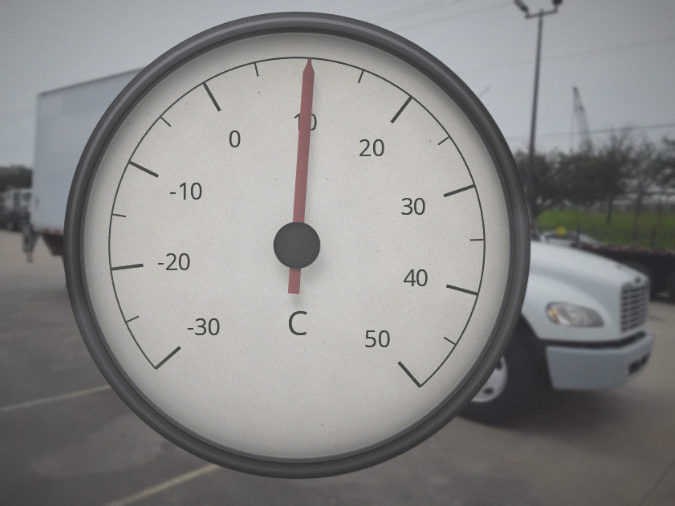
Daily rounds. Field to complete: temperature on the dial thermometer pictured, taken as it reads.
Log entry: 10 °C
